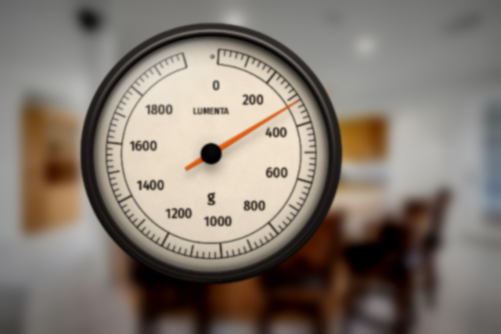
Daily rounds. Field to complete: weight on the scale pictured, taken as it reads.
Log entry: 320 g
